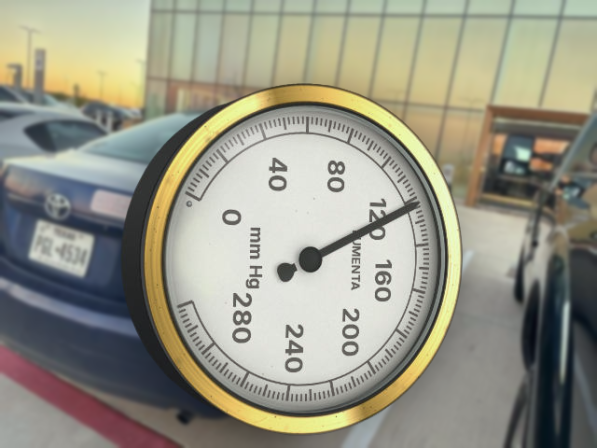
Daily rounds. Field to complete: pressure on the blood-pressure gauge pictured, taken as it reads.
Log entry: 122 mmHg
